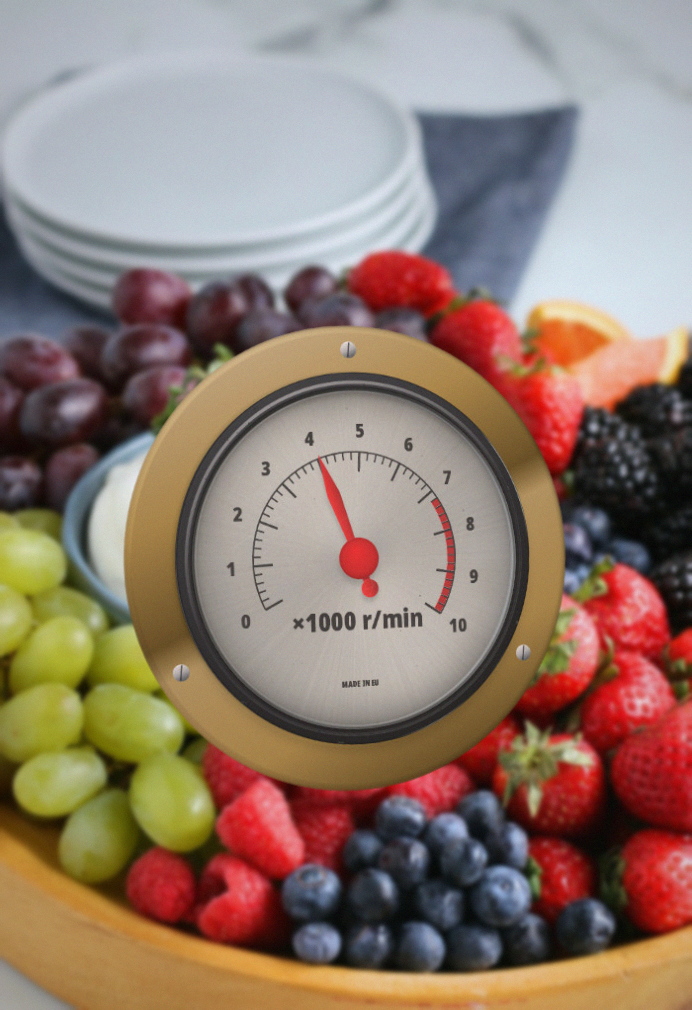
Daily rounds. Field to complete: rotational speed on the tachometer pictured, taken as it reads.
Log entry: 4000 rpm
